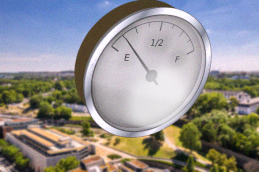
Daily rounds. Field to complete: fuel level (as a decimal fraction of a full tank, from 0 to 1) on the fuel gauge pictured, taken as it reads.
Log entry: 0.125
